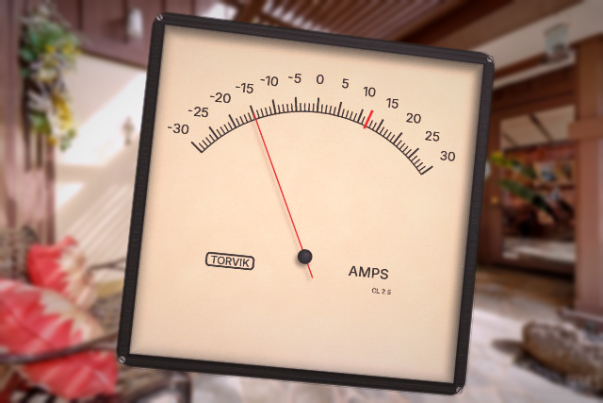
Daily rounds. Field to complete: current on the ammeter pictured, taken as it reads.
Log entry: -15 A
